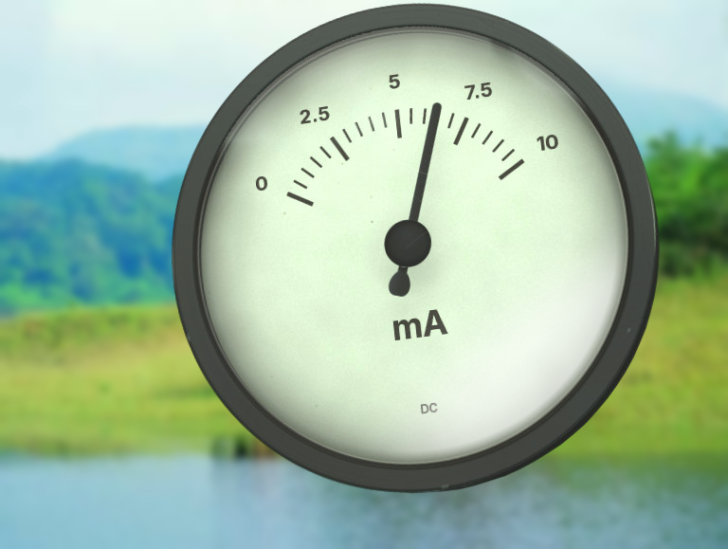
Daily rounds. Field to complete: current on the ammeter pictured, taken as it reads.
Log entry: 6.5 mA
